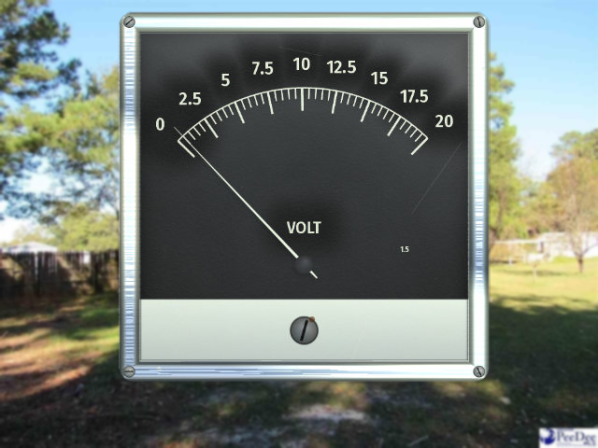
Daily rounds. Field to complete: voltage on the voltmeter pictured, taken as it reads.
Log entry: 0.5 V
